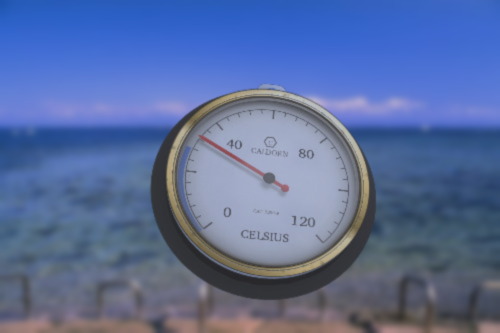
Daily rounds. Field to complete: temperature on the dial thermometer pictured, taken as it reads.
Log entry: 32 °C
